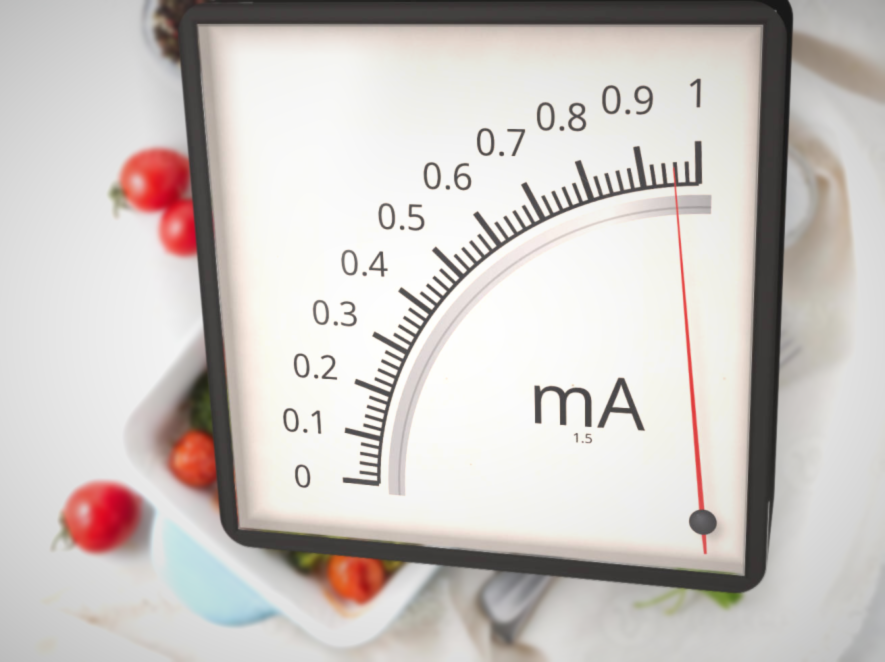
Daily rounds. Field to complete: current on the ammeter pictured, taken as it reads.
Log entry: 0.96 mA
